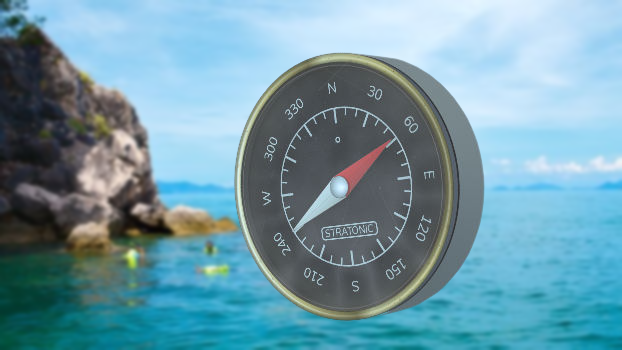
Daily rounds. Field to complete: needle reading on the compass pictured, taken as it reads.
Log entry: 60 °
